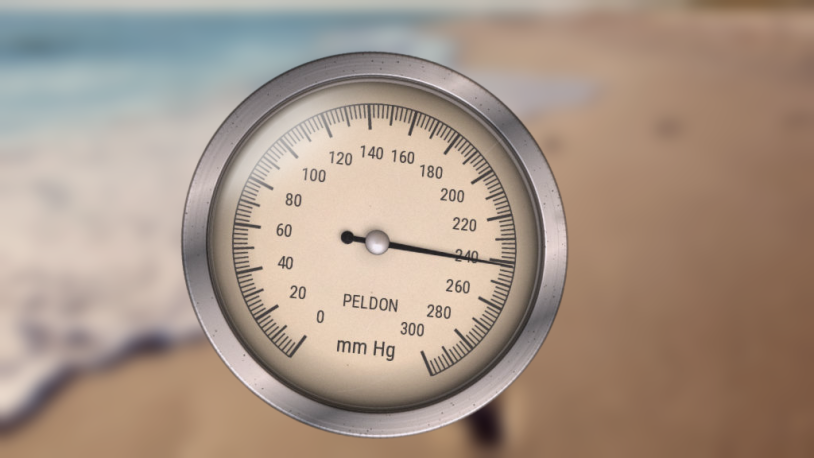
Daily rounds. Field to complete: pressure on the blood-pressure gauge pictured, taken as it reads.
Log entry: 242 mmHg
